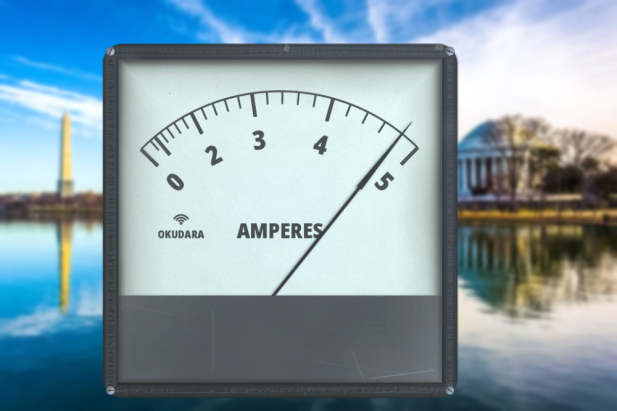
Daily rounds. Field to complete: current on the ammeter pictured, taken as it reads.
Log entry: 4.8 A
